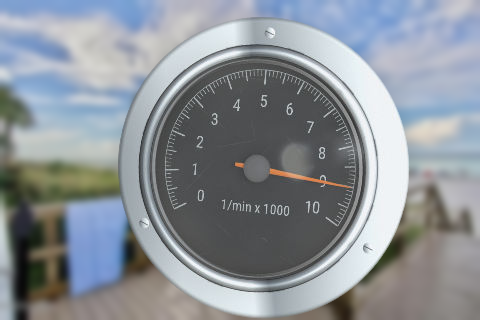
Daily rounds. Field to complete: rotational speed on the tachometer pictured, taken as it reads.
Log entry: 9000 rpm
